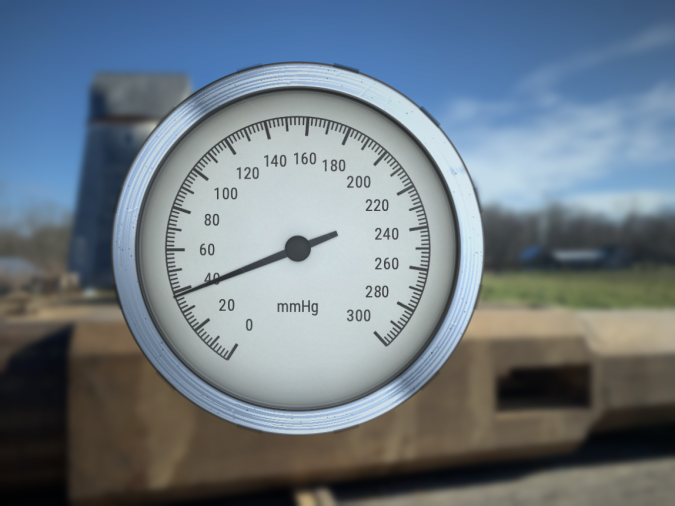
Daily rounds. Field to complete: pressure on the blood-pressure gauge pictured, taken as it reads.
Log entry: 38 mmHg
